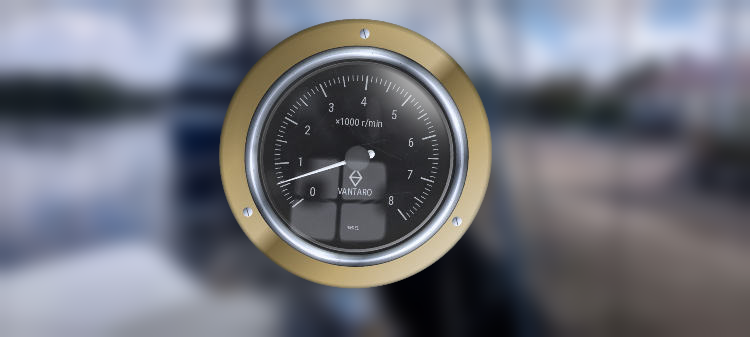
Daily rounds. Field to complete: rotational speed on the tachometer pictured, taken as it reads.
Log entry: 600 rpm
